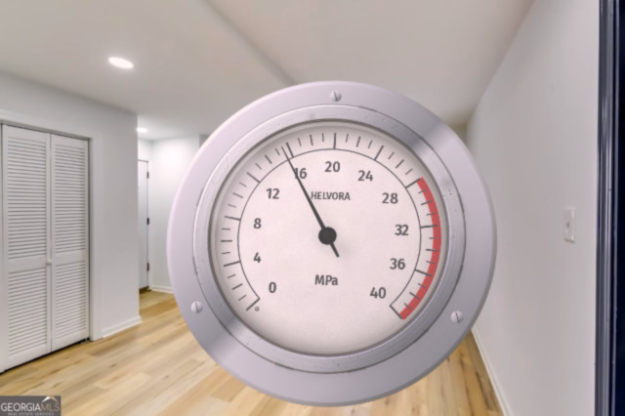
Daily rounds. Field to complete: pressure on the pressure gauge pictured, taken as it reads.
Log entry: 15.5 MPa
